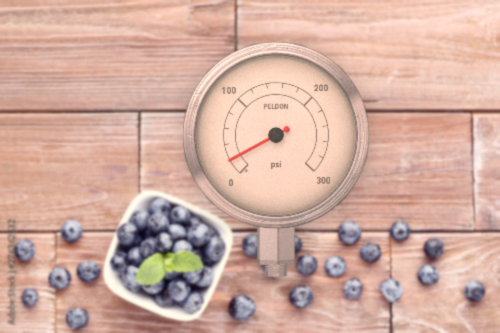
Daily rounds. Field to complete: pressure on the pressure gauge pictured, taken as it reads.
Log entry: 20 psi
